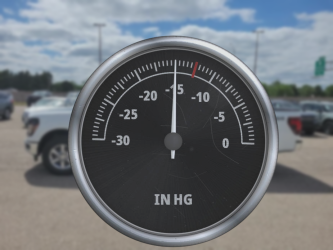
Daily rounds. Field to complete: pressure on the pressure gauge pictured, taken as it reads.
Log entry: -15 inHg
